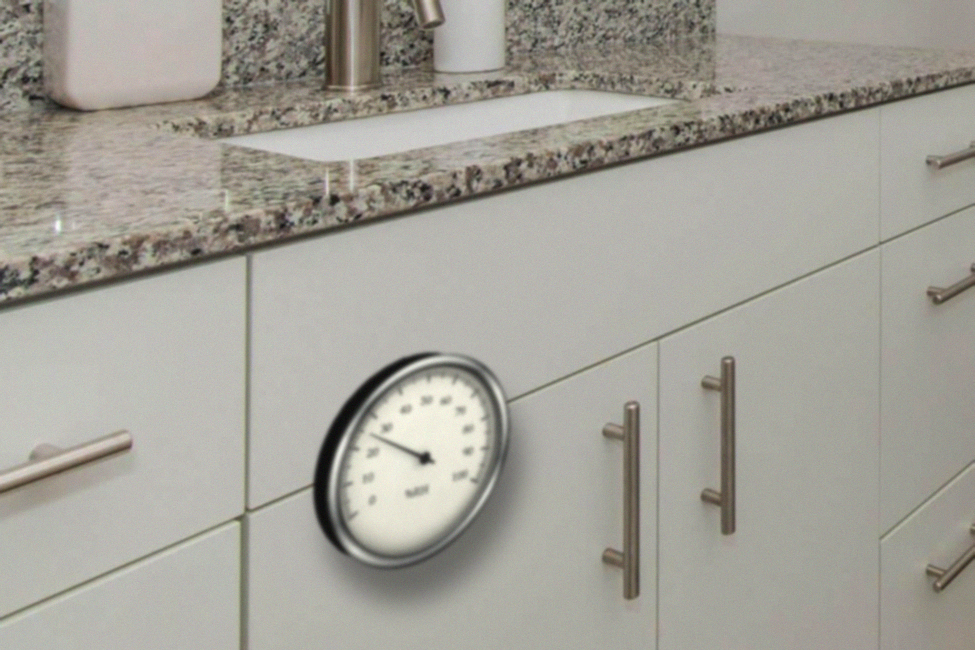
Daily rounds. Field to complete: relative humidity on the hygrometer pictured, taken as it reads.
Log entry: 25 %
